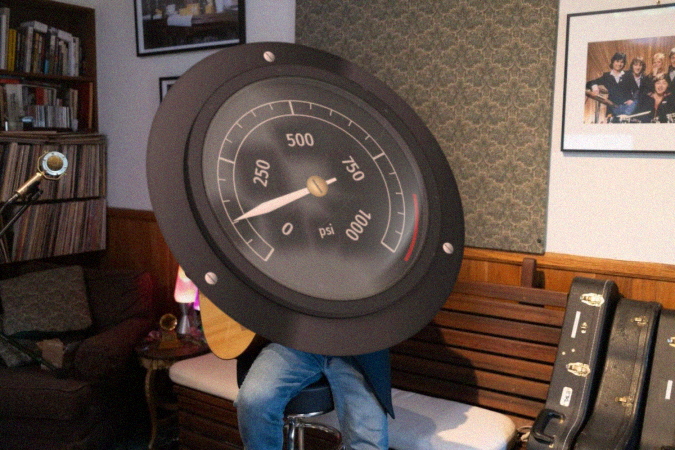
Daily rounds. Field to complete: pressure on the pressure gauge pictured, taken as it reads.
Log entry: 100 psi
